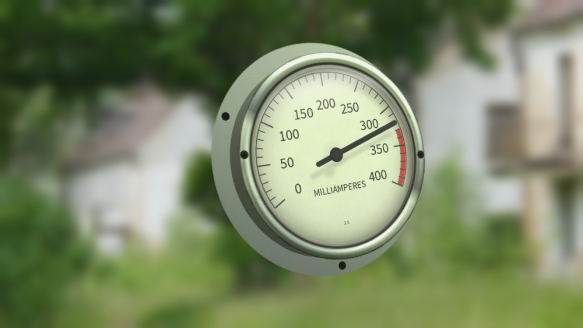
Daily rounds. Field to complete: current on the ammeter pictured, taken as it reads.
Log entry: 320 mA
